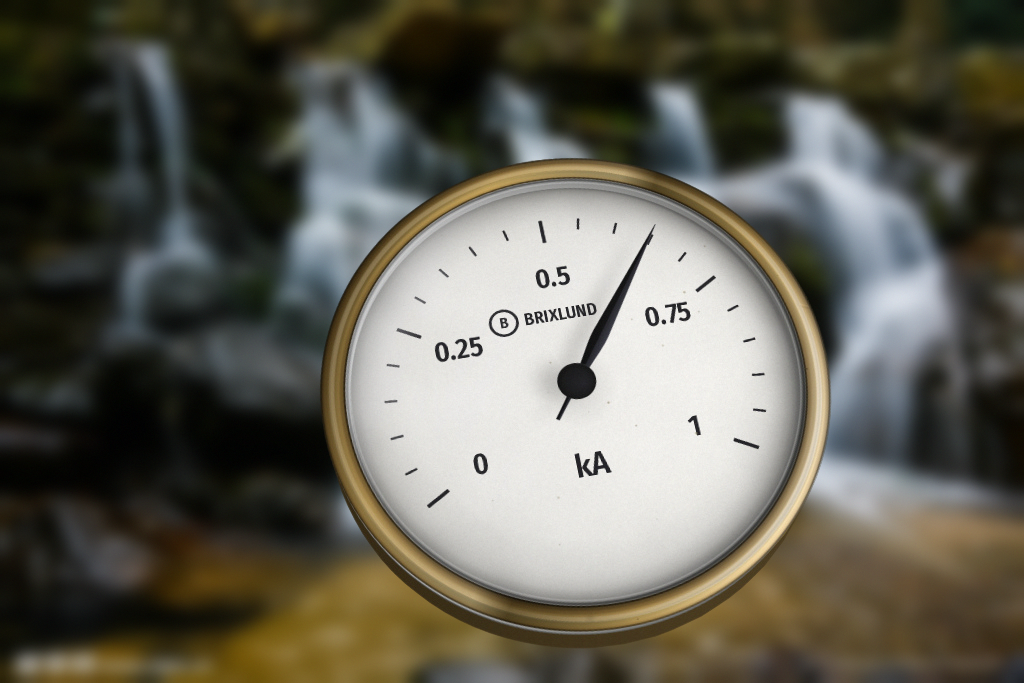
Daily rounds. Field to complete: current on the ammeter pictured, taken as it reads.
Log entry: 0.65 kA
